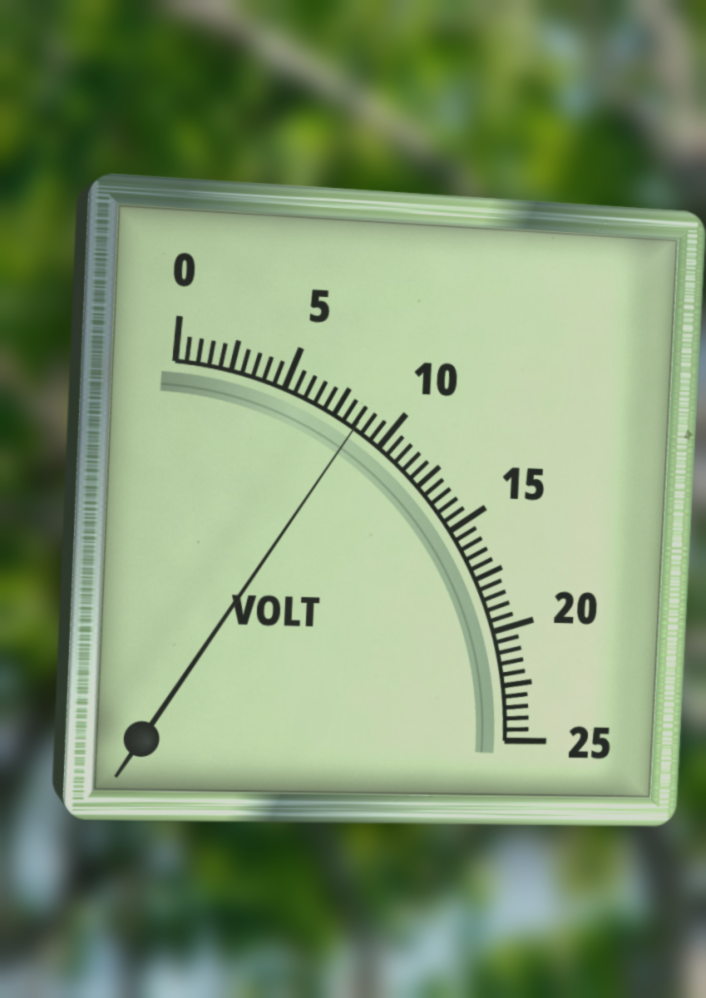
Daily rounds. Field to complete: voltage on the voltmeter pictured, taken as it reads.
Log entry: 8.5 V
